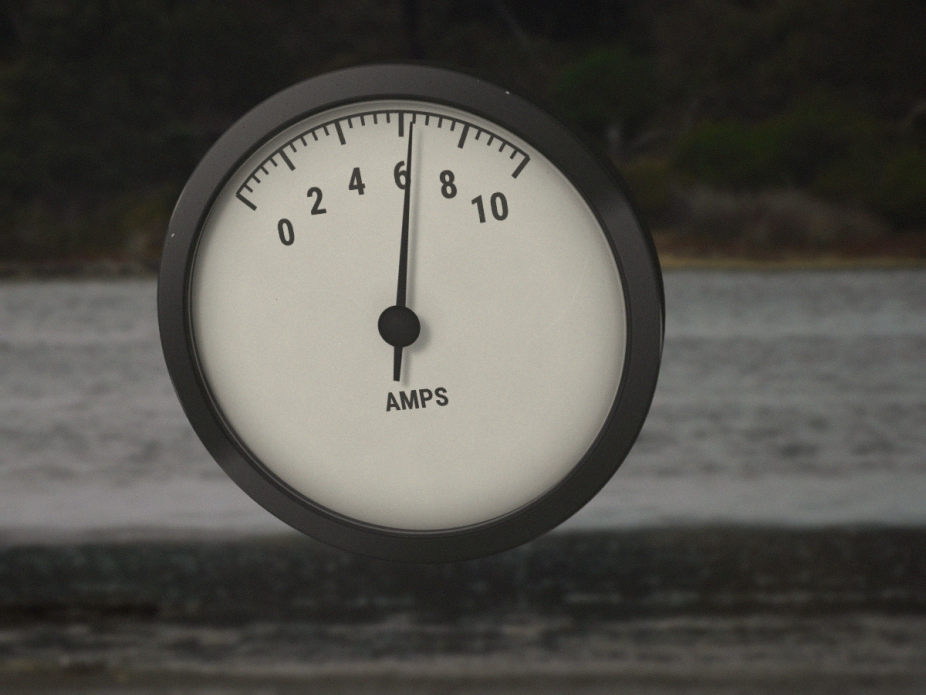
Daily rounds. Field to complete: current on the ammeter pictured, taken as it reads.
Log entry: 6.4 A
